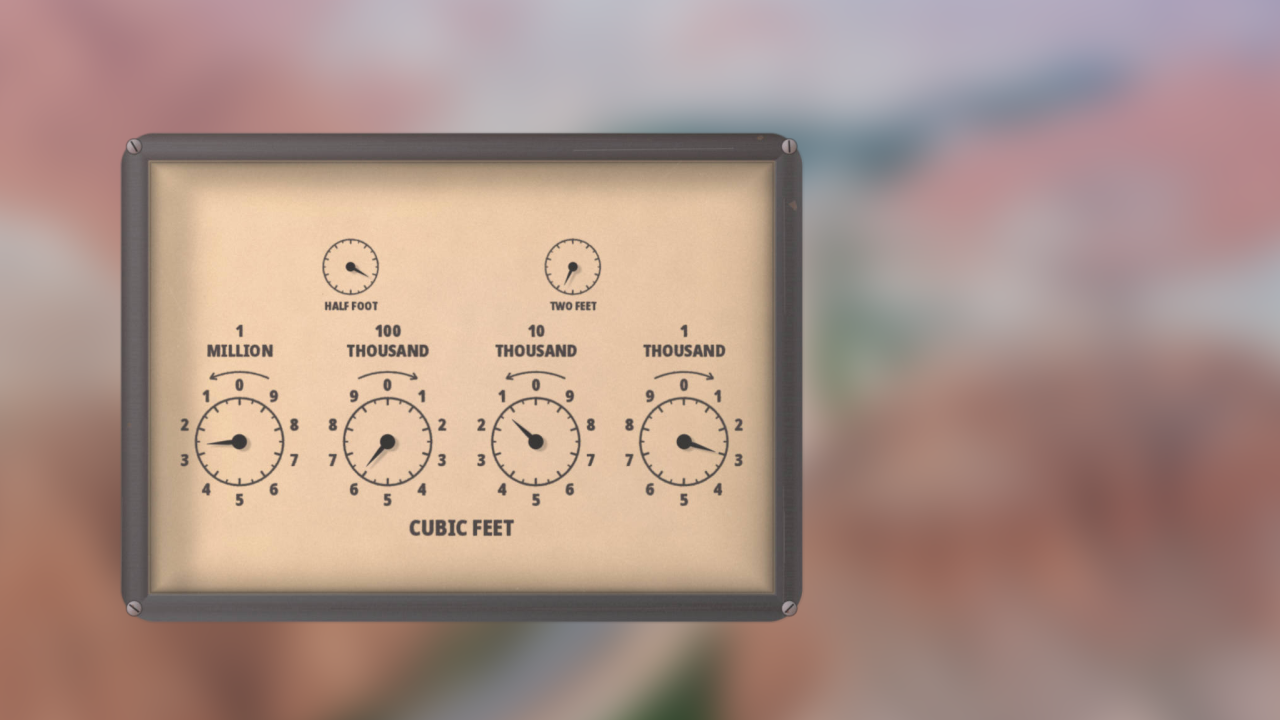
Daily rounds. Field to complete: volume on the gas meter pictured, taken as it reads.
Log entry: 261300 ft³
